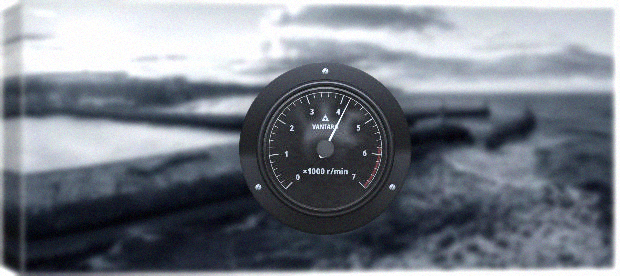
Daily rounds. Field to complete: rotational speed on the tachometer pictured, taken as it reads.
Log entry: 4200 rpm
